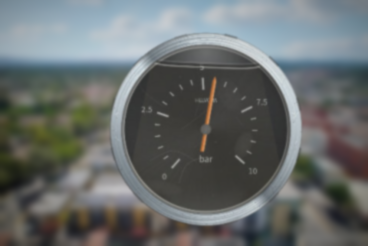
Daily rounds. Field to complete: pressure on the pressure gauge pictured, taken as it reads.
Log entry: 5.5 bar
